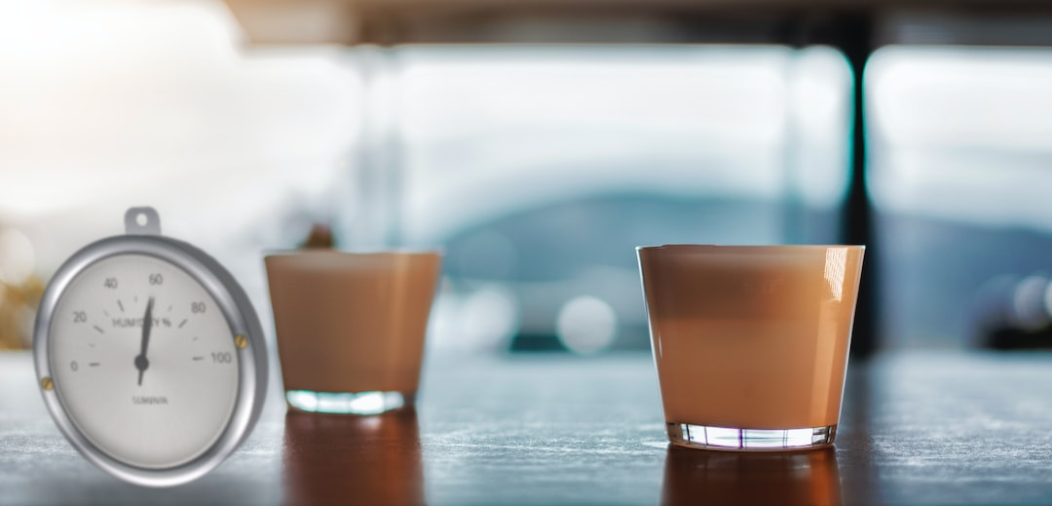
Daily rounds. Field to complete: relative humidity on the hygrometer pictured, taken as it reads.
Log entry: 60 %
